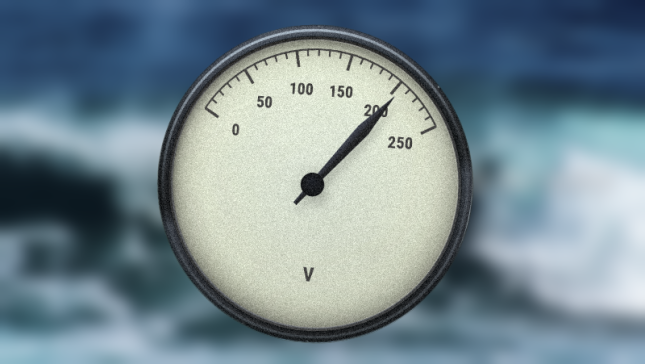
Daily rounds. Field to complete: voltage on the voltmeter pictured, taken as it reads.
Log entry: 205 V
